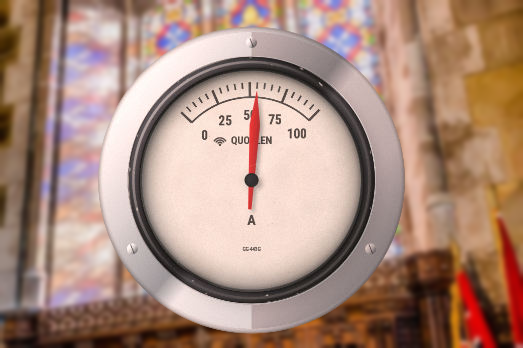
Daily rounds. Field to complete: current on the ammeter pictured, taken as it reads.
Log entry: 55 A
